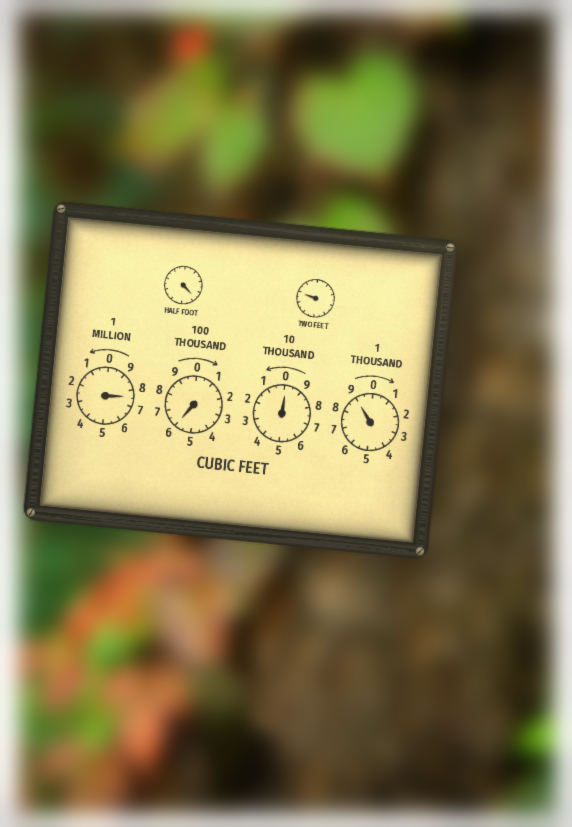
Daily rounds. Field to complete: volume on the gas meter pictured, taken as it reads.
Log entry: 759900 ft³
